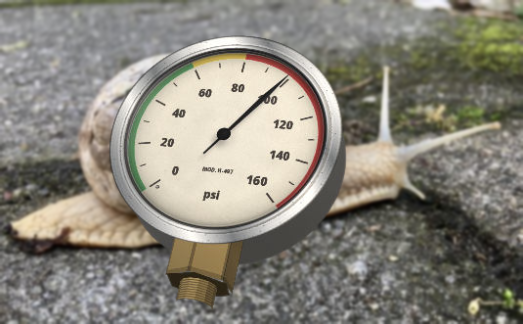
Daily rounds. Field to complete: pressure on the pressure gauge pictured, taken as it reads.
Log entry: 100 psi
